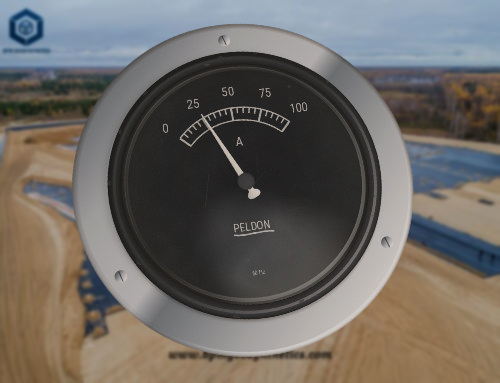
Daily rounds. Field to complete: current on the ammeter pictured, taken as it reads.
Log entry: 25 A
